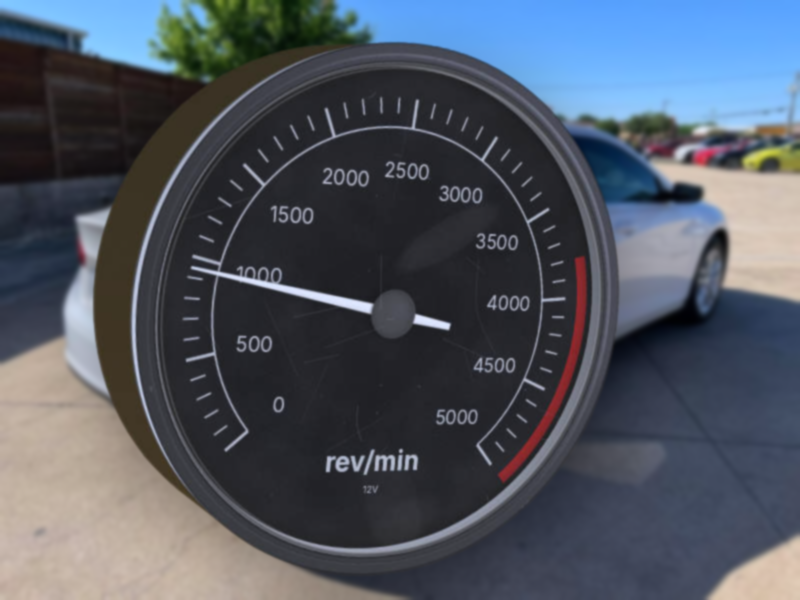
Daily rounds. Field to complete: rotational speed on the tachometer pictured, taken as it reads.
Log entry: 950 rpm
